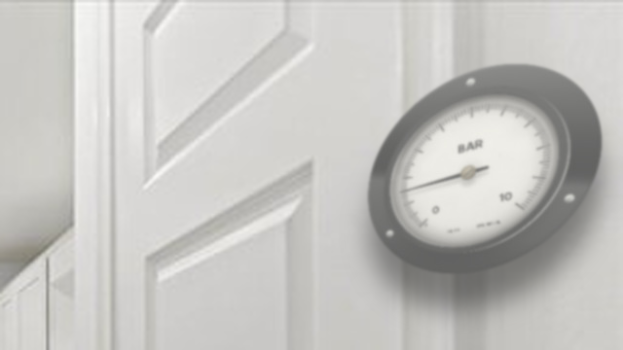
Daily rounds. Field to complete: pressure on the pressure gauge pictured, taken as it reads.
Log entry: 1.5 bar
